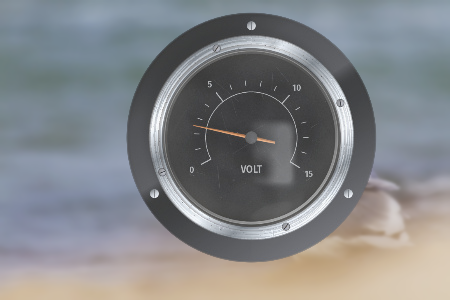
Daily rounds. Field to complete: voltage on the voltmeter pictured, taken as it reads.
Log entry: 2.5 V
